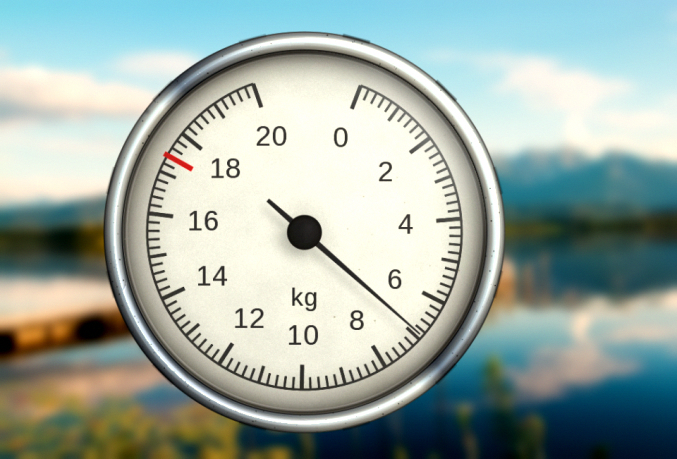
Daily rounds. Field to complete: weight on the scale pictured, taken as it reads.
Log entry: 6.9 kg
